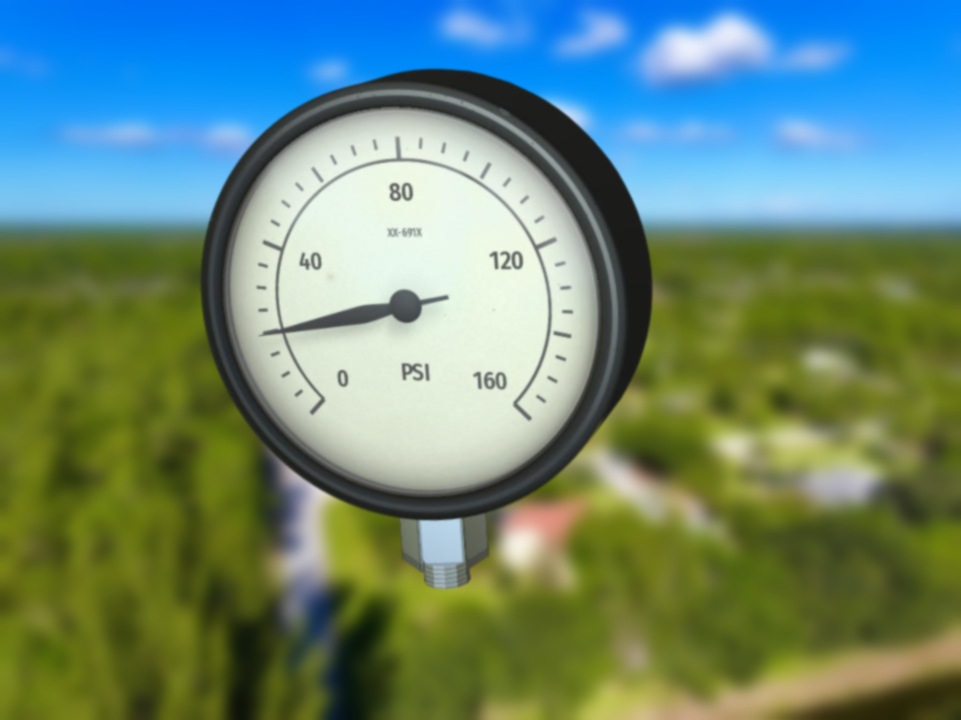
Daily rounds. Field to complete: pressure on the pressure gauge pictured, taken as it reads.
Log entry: 20 psi
